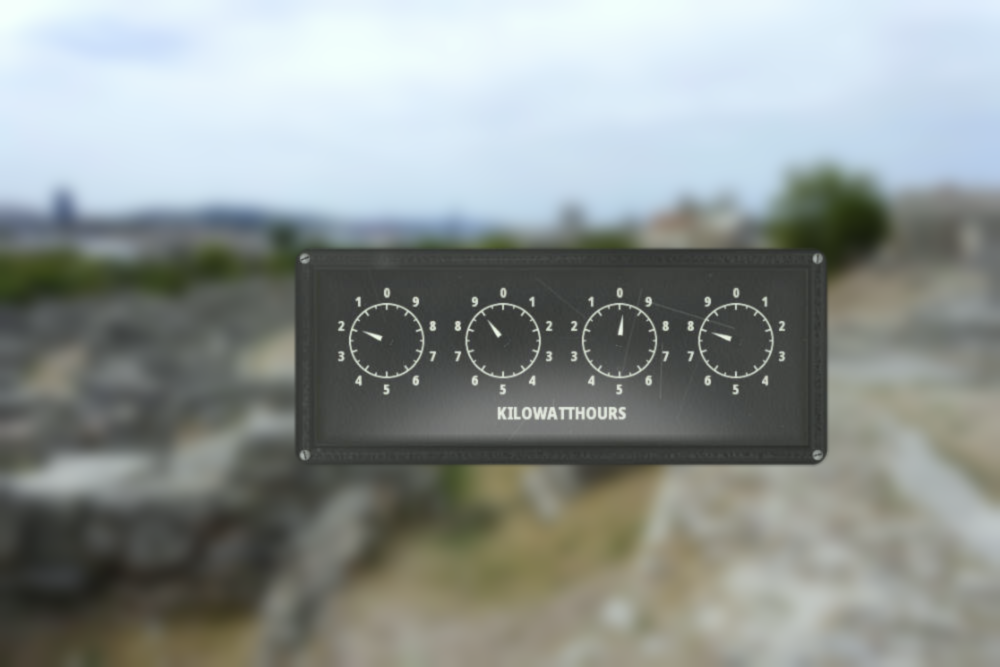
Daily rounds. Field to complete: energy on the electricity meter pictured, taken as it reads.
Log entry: 1898 kWh
